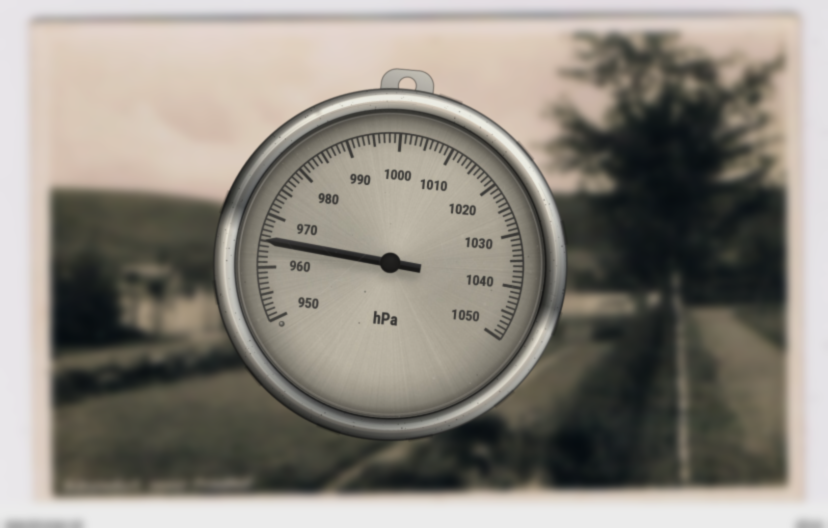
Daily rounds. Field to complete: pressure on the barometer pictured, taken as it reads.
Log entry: 965 hPa
